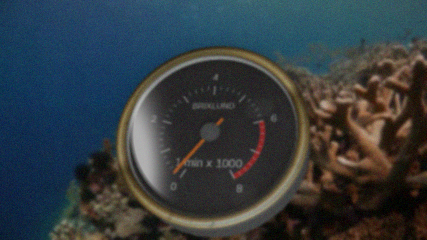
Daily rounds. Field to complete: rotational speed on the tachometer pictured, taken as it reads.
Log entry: 200 rpm
